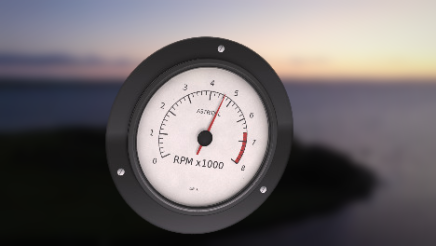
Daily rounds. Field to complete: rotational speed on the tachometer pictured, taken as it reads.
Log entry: 4600 rpm
